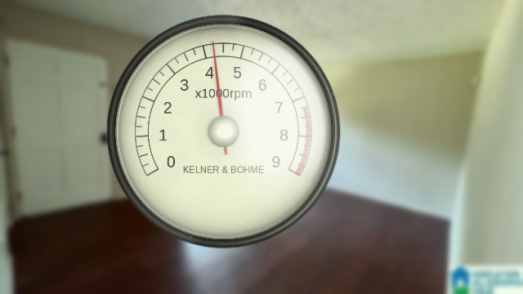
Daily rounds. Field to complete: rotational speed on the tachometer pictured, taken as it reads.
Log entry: 4250 rpm
